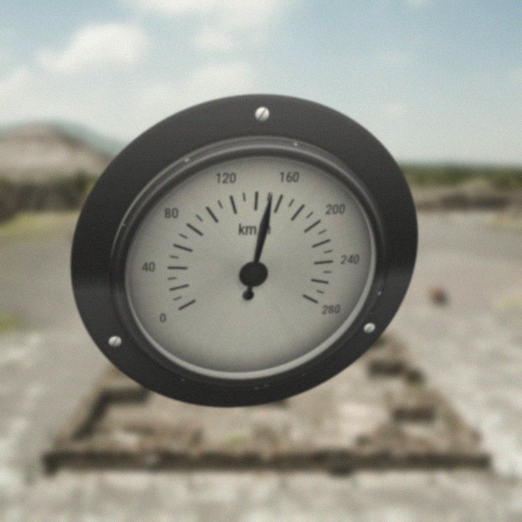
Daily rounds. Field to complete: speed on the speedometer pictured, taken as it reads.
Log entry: 150 km/h
